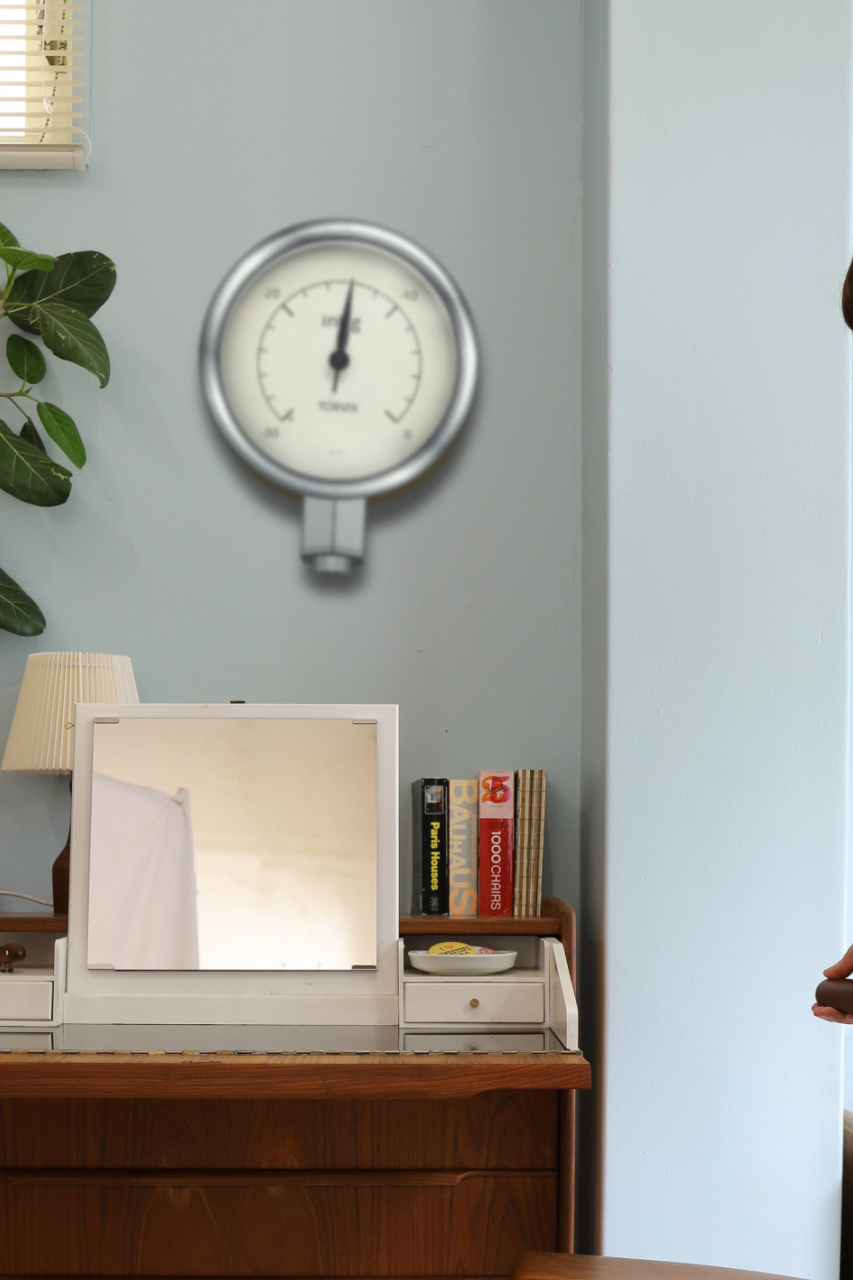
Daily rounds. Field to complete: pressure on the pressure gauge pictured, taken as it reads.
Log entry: -14 inHg
